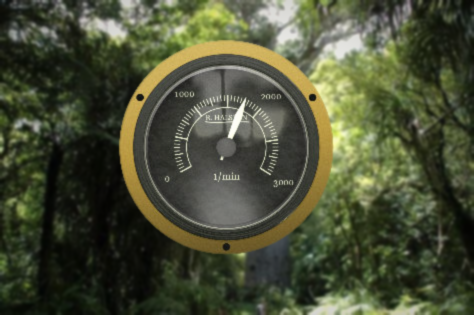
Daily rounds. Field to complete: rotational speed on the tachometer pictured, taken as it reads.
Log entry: 1750 rpm
